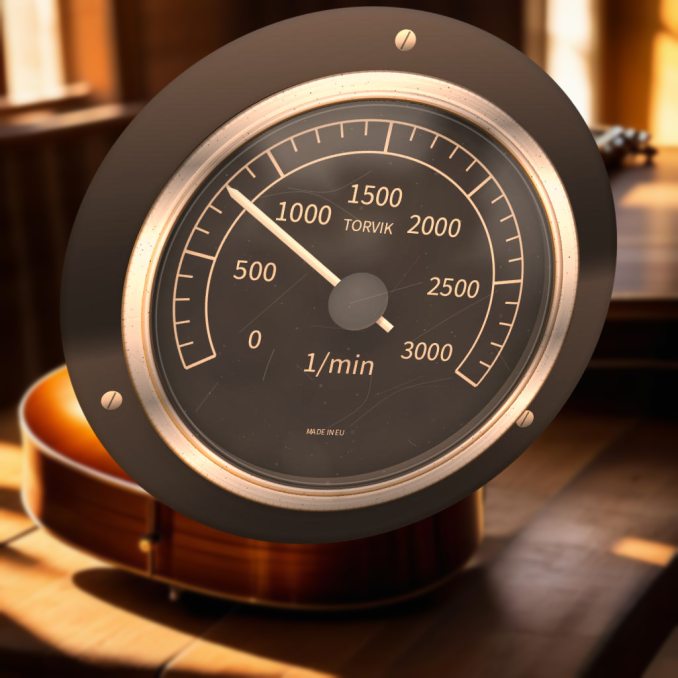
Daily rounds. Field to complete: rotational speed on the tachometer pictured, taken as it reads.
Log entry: 800 rpm
